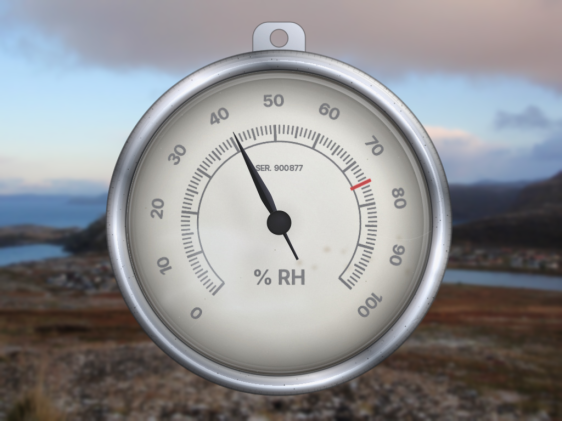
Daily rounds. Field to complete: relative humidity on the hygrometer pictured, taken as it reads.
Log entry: 41 %
